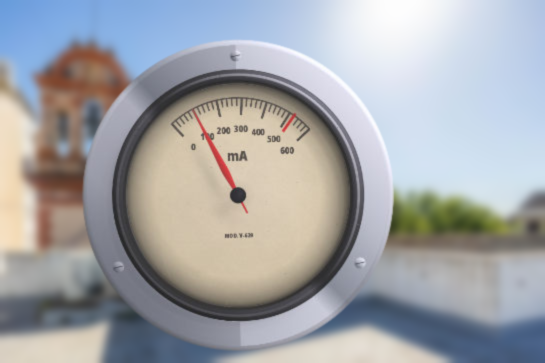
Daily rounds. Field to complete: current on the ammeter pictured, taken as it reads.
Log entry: 100 mA
